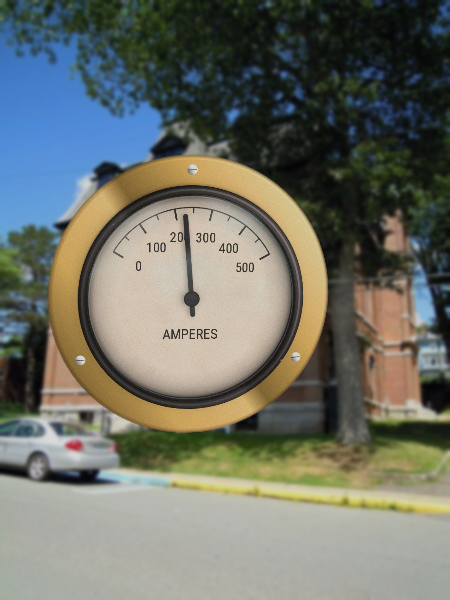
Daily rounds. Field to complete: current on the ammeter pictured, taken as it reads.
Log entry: 225 A
